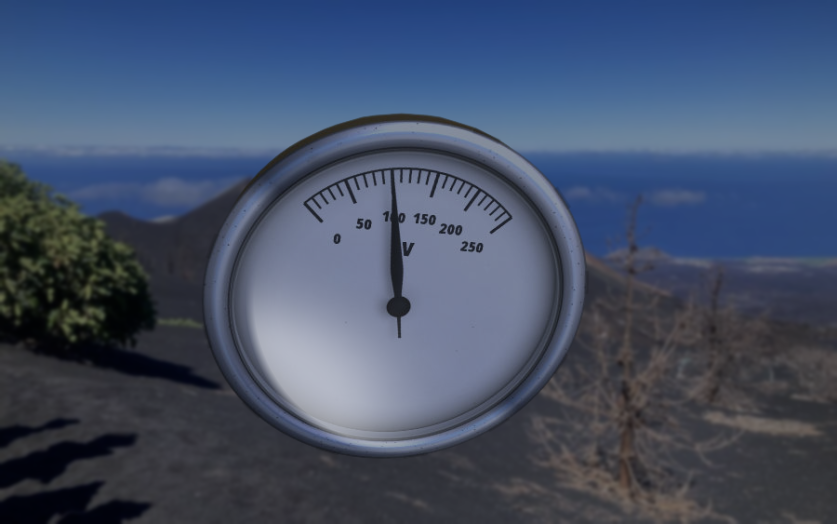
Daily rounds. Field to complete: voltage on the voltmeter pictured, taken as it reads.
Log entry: 100 V
